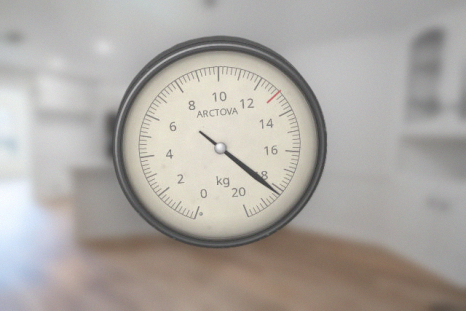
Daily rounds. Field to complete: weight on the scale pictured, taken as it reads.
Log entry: 18.2 kg
